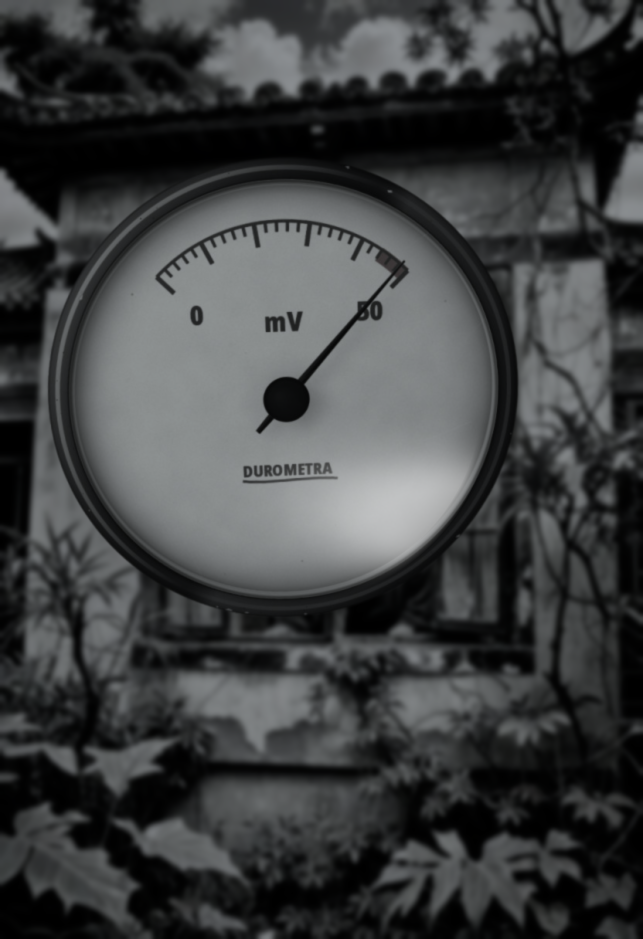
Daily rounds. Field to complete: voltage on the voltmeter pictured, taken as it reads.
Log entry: 48 mV
